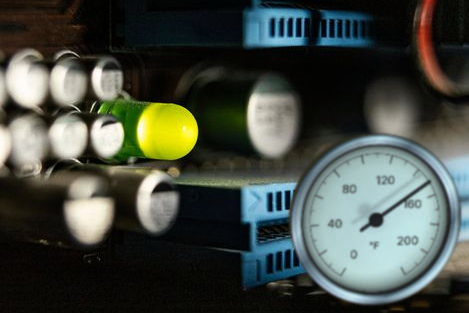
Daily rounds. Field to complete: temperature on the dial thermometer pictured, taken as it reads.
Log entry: 150 °F
